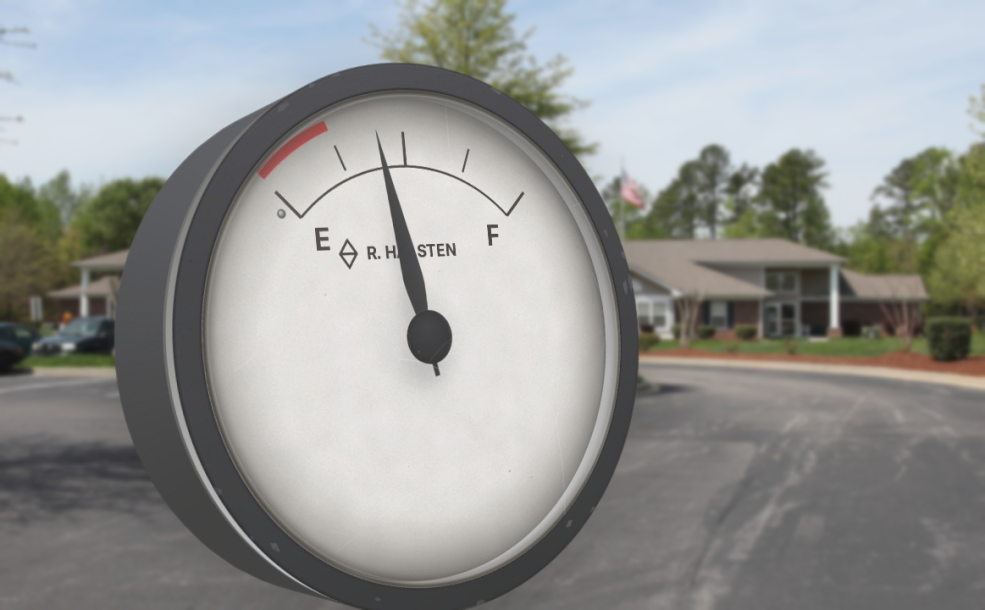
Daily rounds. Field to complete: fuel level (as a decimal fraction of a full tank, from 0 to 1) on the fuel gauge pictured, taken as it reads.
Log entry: 0.375
